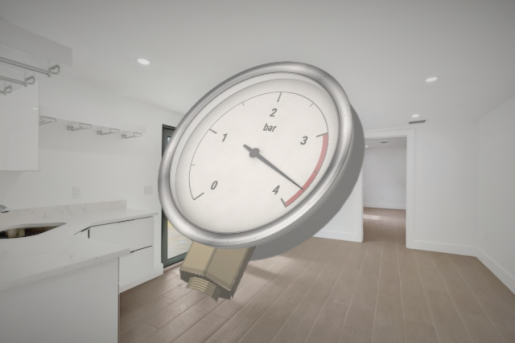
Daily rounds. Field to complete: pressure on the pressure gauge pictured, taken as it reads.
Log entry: 3.75 bar
